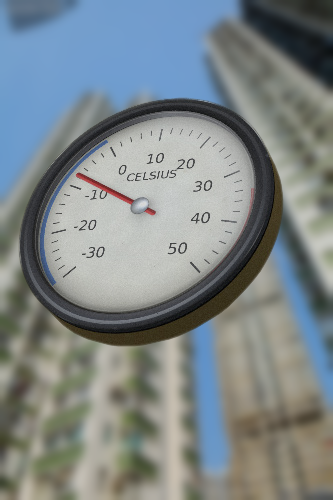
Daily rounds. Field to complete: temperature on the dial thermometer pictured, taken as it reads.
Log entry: -8 °C
